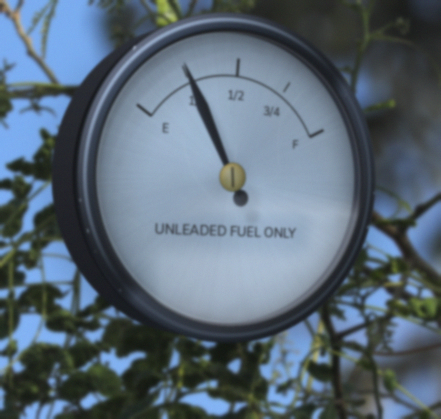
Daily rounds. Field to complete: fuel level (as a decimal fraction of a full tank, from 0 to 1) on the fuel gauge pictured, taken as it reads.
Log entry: 0.25
